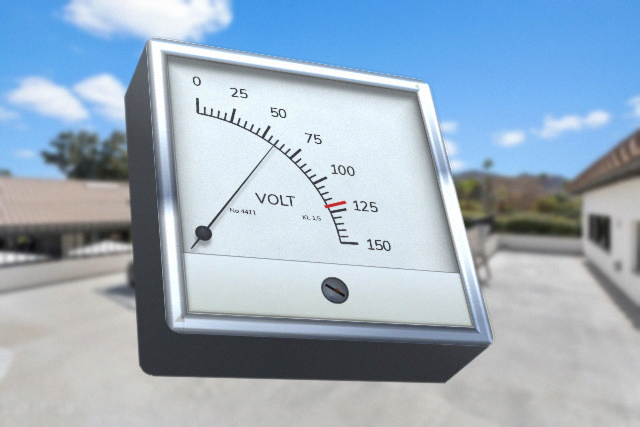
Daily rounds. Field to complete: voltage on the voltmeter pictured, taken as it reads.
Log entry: 60 V
